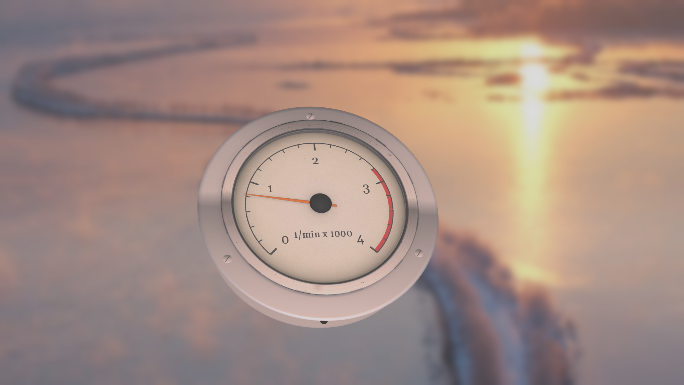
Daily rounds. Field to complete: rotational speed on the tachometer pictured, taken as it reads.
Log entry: 800 rpm
